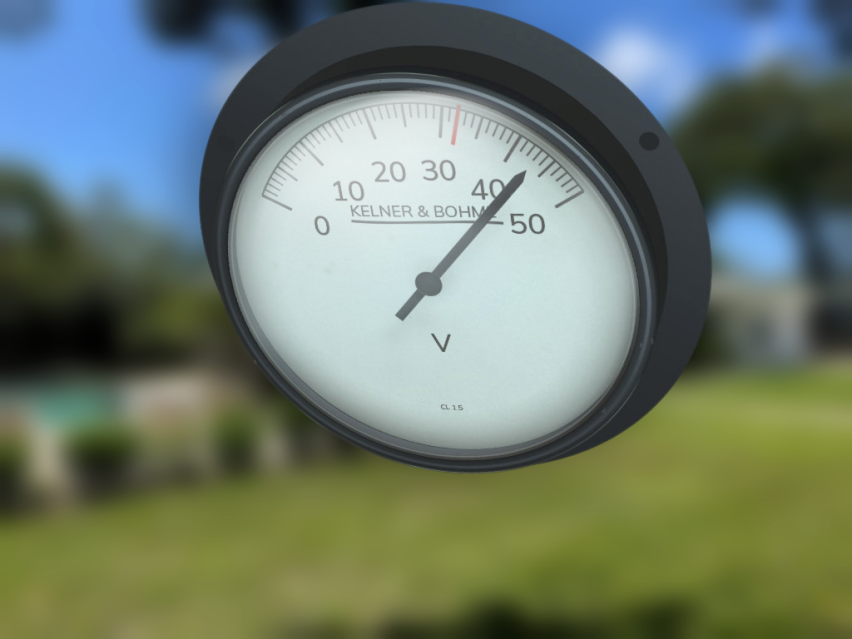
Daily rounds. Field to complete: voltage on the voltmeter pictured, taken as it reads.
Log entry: 43 V
